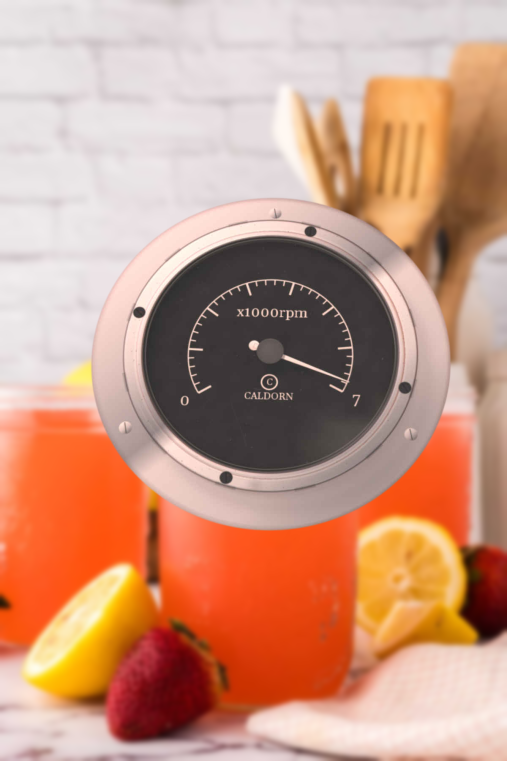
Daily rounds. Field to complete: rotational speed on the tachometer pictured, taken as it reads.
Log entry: 6800 rpm
